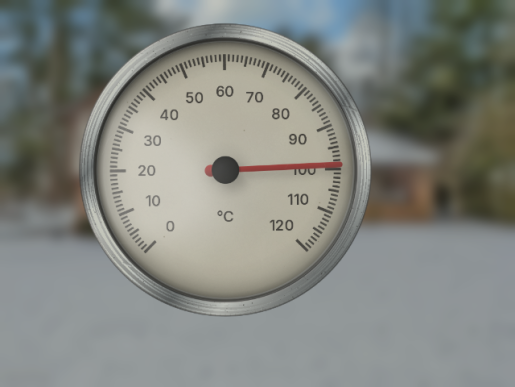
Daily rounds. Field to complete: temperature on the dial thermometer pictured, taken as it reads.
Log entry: 99 °C
